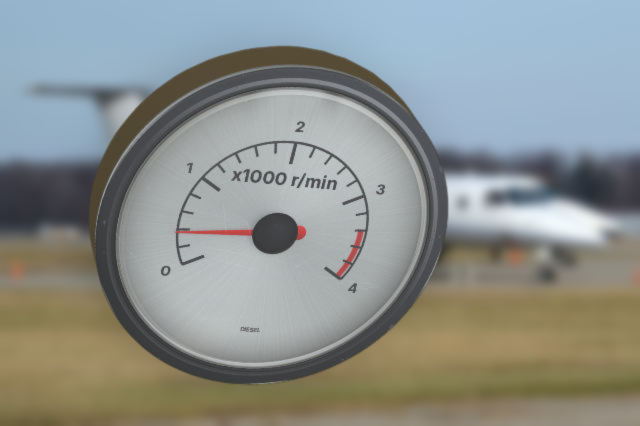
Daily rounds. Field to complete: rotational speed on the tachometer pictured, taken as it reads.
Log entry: 400 rpm
